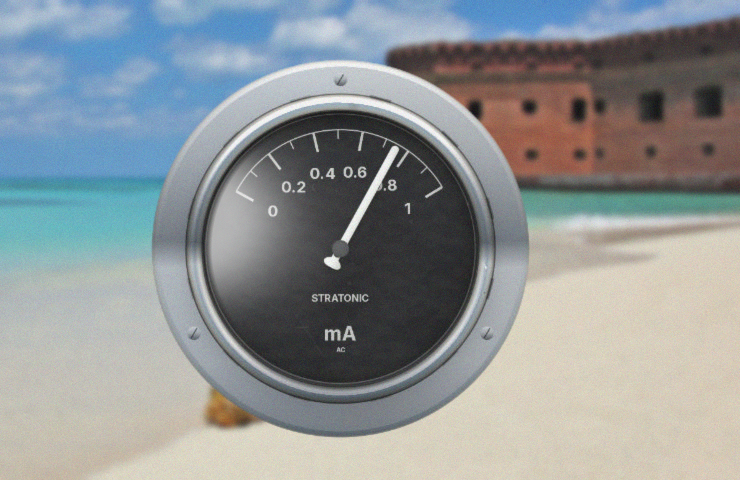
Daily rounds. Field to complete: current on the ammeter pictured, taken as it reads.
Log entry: 0.75 mA
